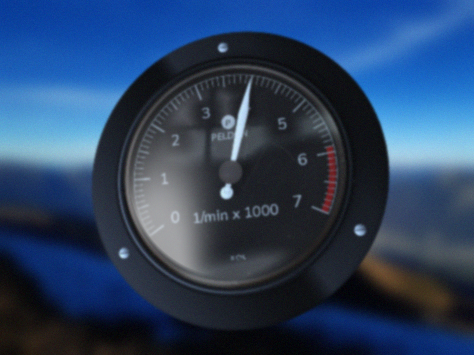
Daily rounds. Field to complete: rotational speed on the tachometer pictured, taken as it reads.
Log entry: 4000 rpm
